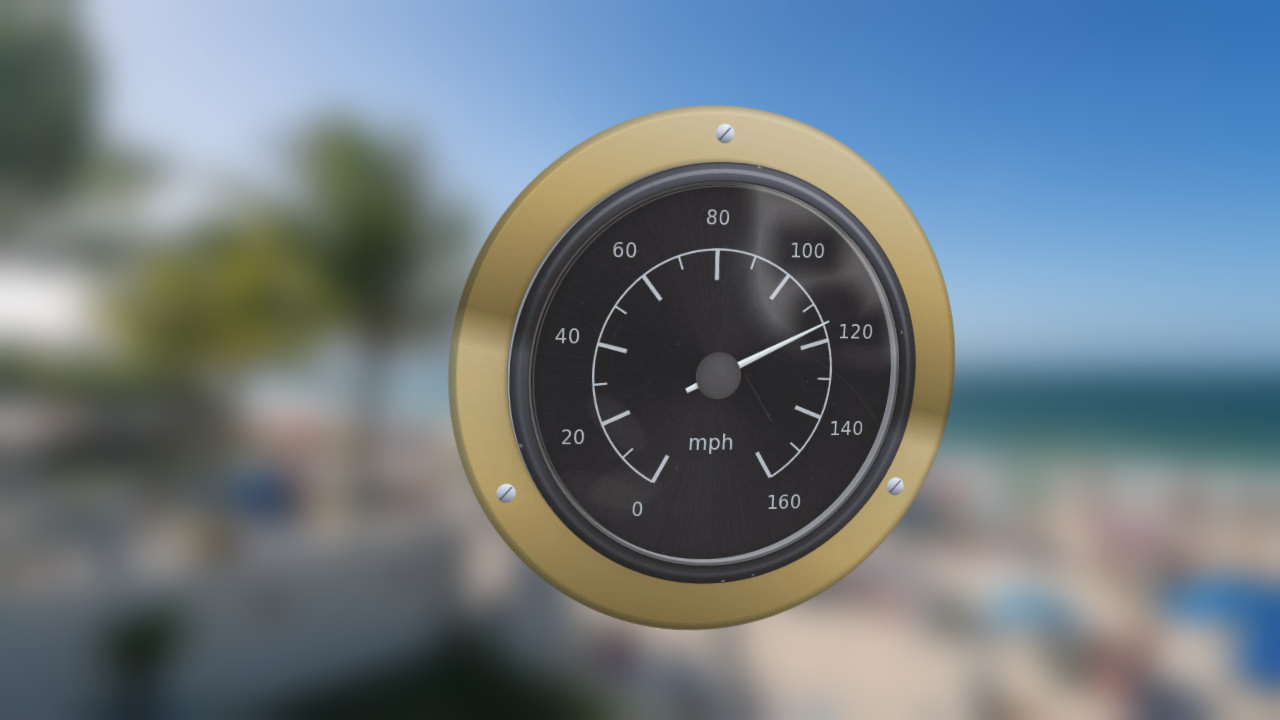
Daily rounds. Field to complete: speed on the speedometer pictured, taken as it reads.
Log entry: 115 mph
